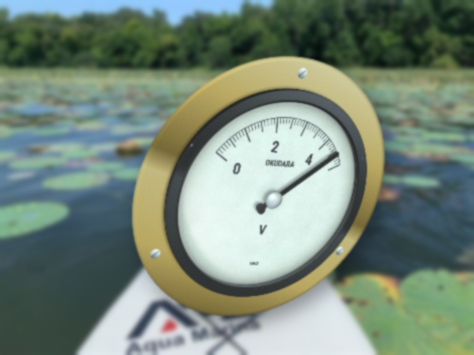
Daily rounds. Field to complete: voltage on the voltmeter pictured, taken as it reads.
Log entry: 4.5 V
